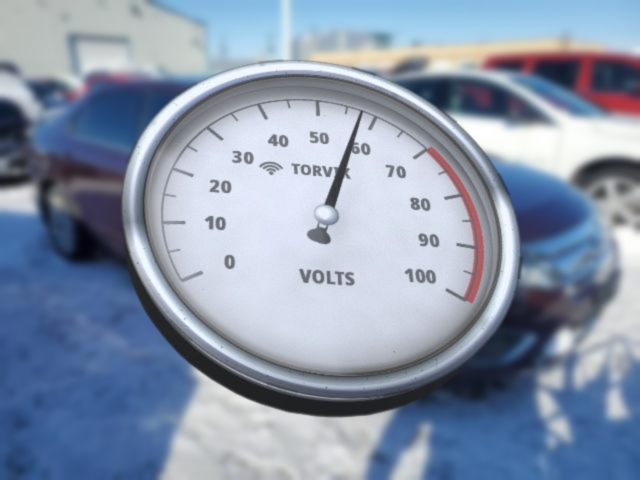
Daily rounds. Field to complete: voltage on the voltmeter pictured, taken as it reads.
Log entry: 57.5 V
